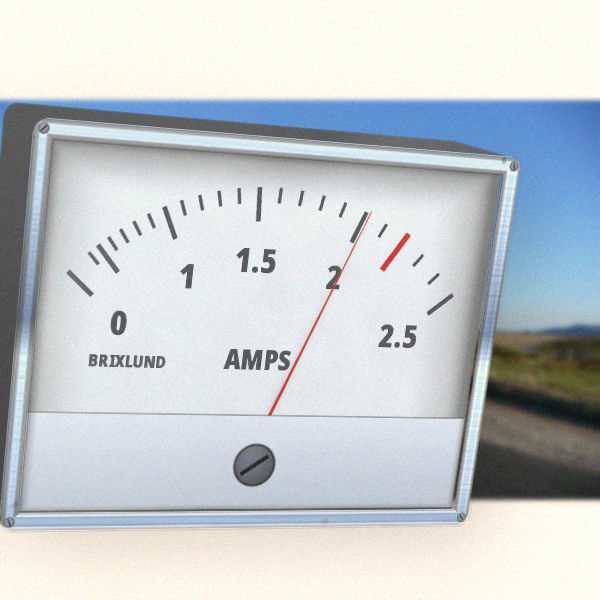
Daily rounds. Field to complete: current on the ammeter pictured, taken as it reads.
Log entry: 2 A
